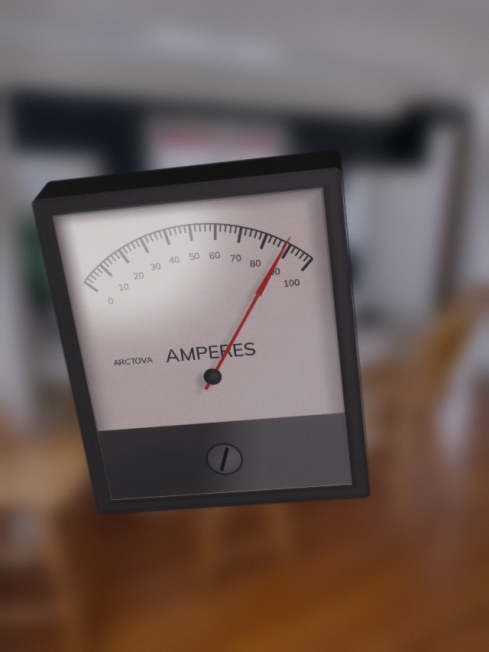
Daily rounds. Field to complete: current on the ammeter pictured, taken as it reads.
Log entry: 88 A
